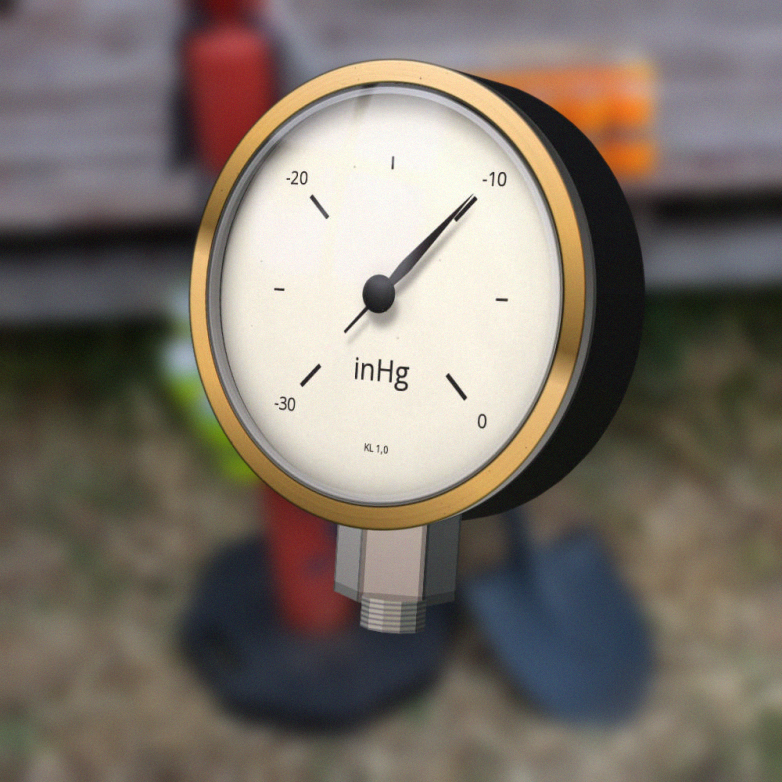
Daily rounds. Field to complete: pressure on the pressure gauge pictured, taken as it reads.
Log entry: -10 inHg
